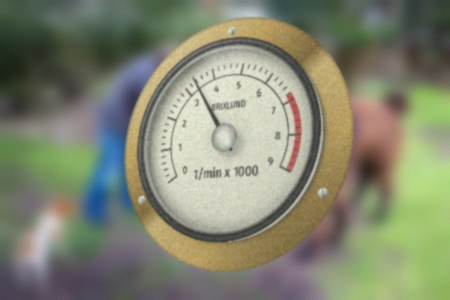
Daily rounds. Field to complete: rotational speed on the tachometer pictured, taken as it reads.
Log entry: 3400 rpm
